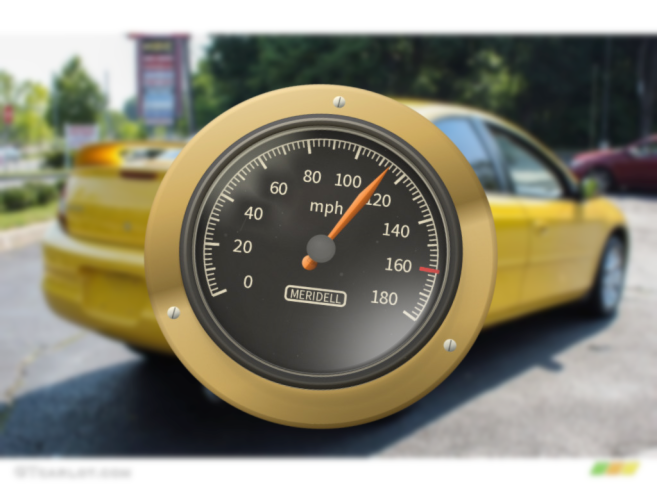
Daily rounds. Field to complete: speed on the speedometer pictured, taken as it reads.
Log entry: 114 mph
